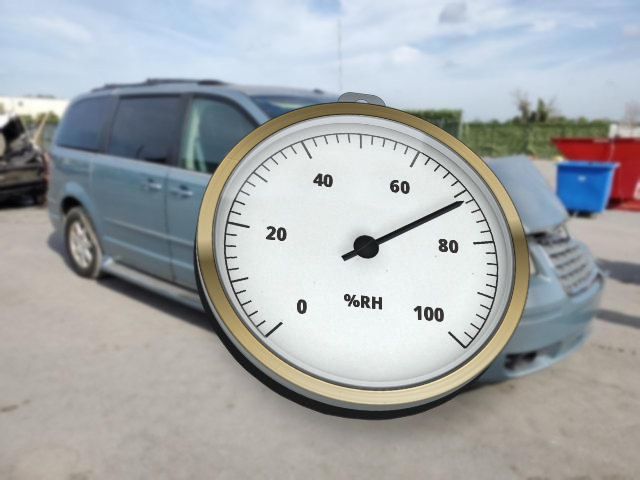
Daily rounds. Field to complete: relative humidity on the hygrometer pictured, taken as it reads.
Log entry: 72 %
